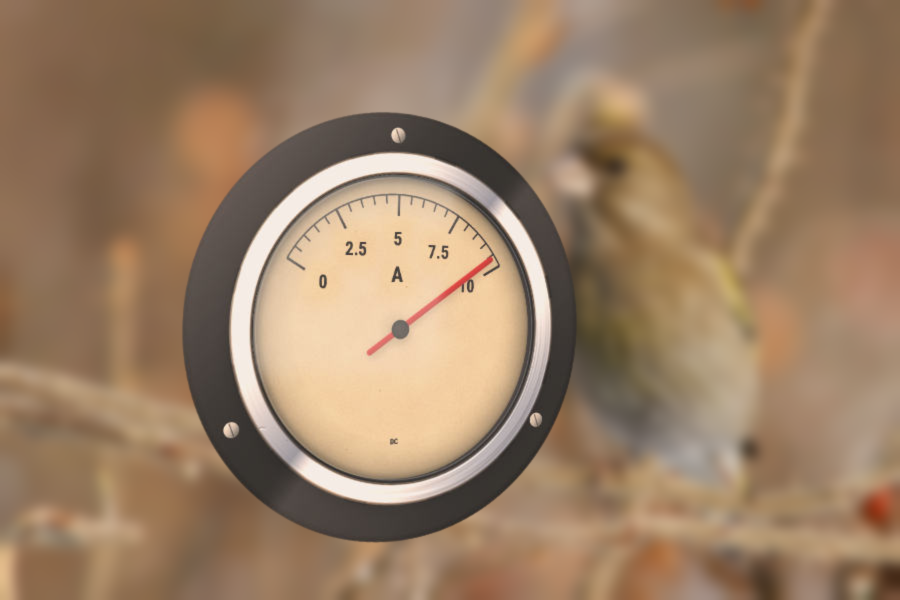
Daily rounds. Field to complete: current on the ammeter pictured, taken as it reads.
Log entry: 9.5 A
